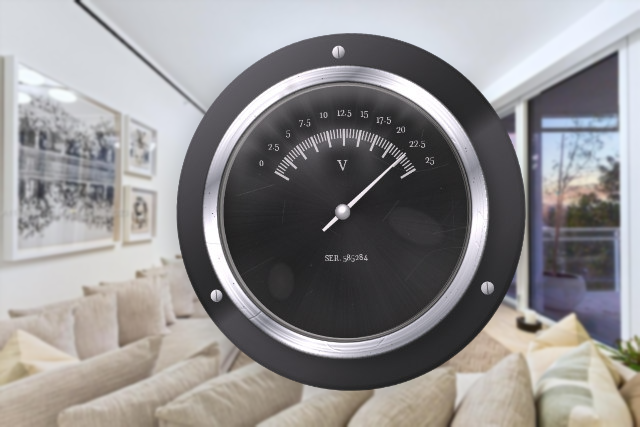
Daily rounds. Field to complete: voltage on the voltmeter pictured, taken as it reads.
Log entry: 22.5 V
